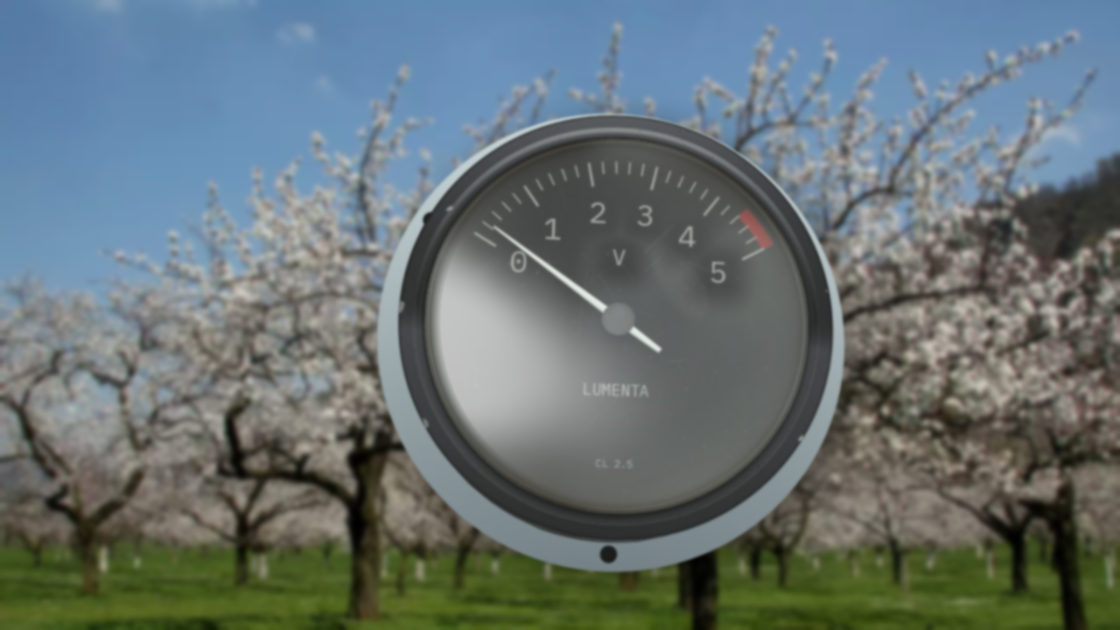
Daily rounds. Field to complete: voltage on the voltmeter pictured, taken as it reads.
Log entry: 0.2 V
